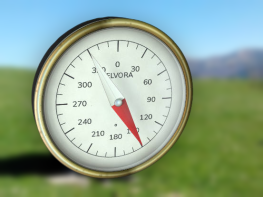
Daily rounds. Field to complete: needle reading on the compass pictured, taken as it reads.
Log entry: 150 °
